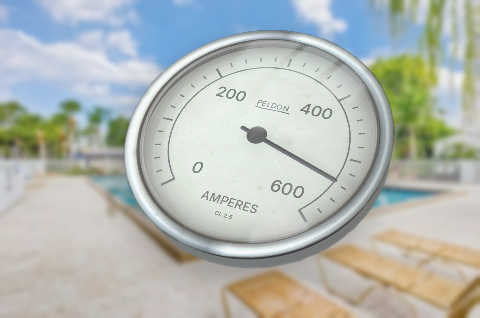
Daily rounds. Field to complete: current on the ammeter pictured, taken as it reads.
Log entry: 540 A
